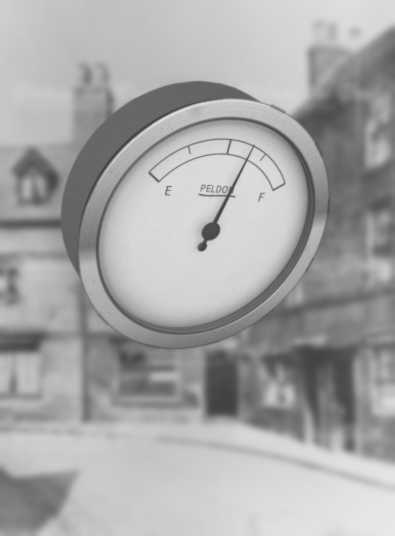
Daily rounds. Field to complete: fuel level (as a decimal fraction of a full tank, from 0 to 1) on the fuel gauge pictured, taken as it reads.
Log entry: 0.625
